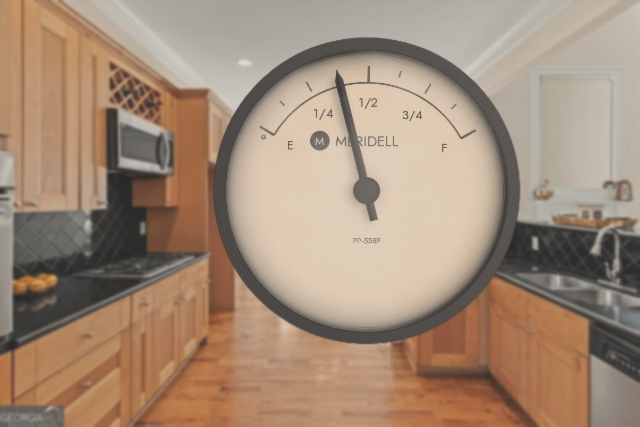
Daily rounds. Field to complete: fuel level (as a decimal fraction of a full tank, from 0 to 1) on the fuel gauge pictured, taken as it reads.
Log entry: 0.375
